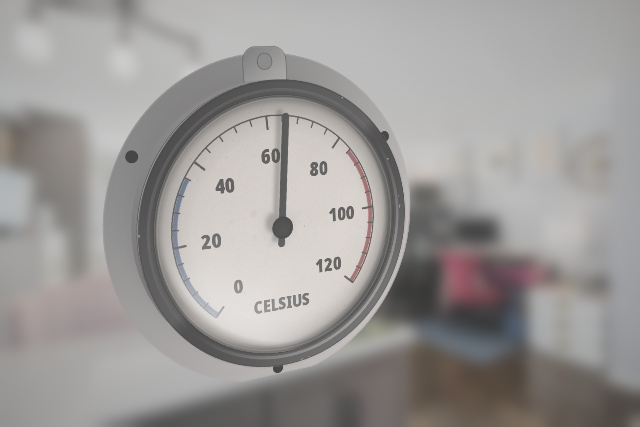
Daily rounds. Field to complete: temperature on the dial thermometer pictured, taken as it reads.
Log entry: 64 °C
